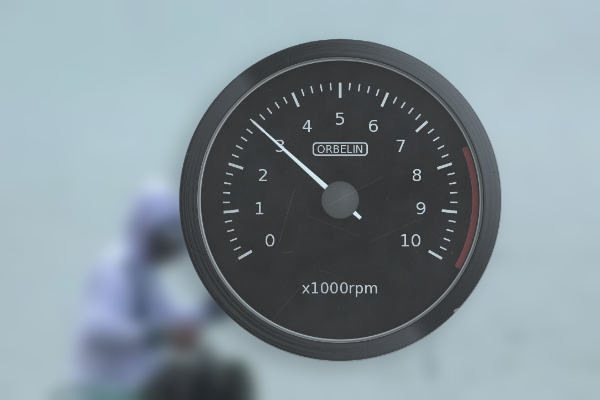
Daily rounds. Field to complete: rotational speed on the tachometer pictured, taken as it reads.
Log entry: 3000 rpm
